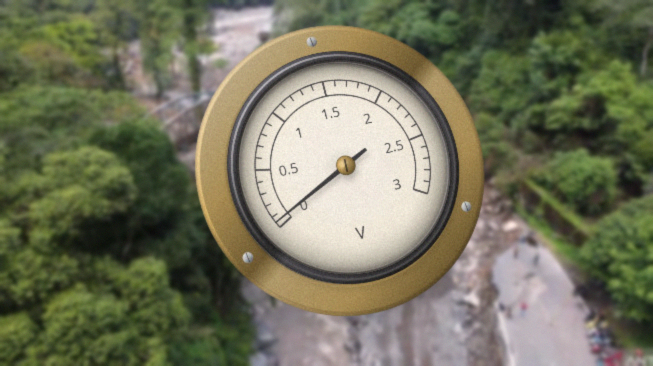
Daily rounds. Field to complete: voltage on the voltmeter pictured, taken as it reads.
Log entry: 0.05 V
